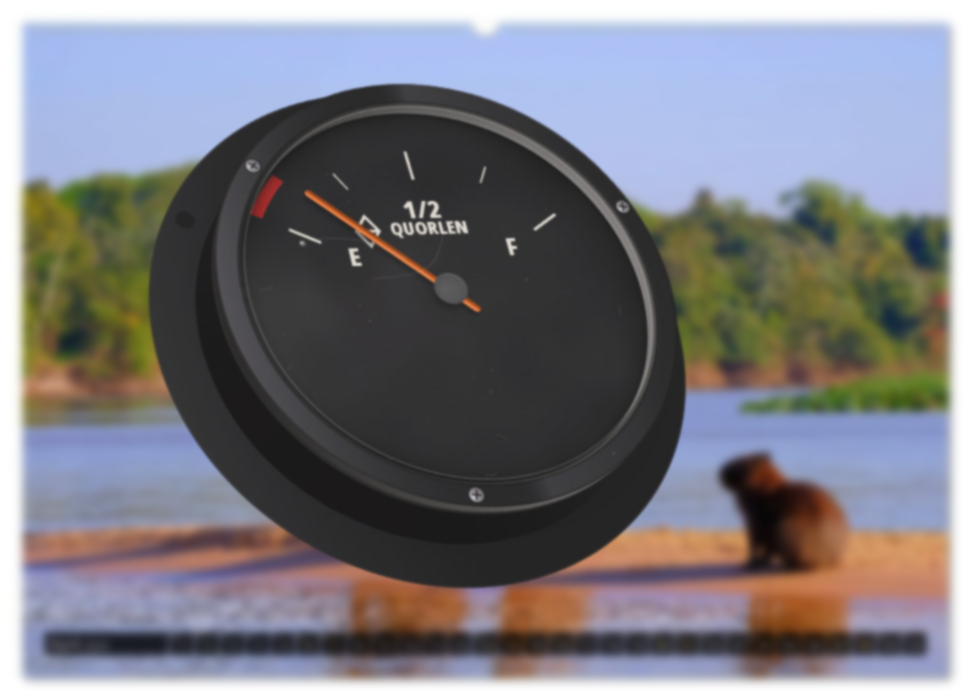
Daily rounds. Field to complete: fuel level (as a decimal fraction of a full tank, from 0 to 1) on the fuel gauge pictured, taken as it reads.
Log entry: 0.125
